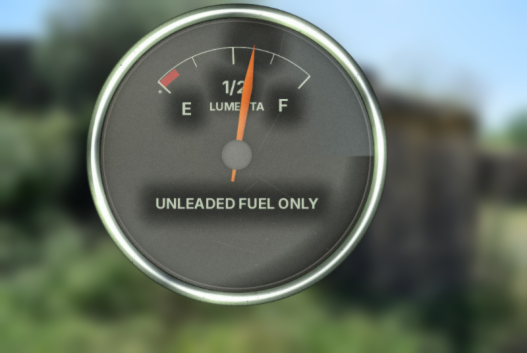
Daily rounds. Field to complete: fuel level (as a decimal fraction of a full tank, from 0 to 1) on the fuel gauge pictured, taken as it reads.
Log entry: 0.625
